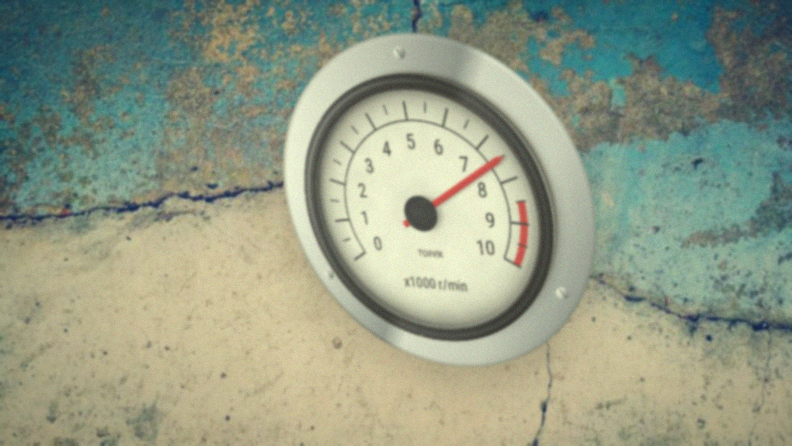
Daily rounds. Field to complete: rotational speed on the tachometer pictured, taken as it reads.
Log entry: 7500 rpm
